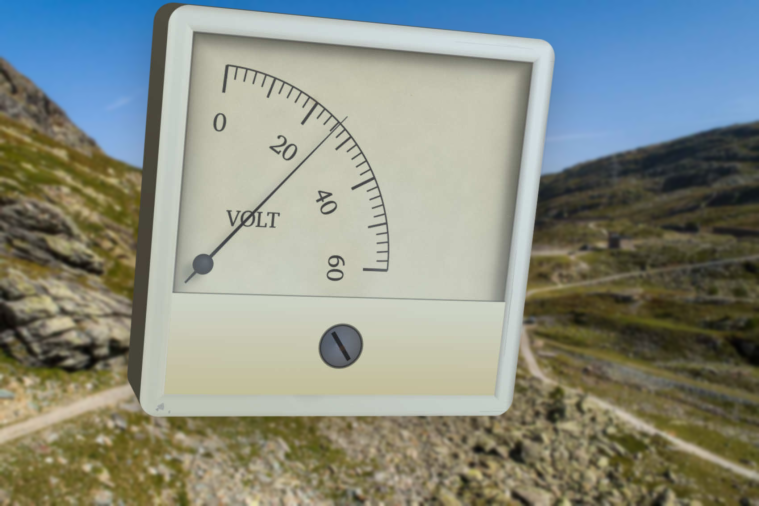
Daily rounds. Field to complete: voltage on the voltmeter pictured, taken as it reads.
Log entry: 26 V
